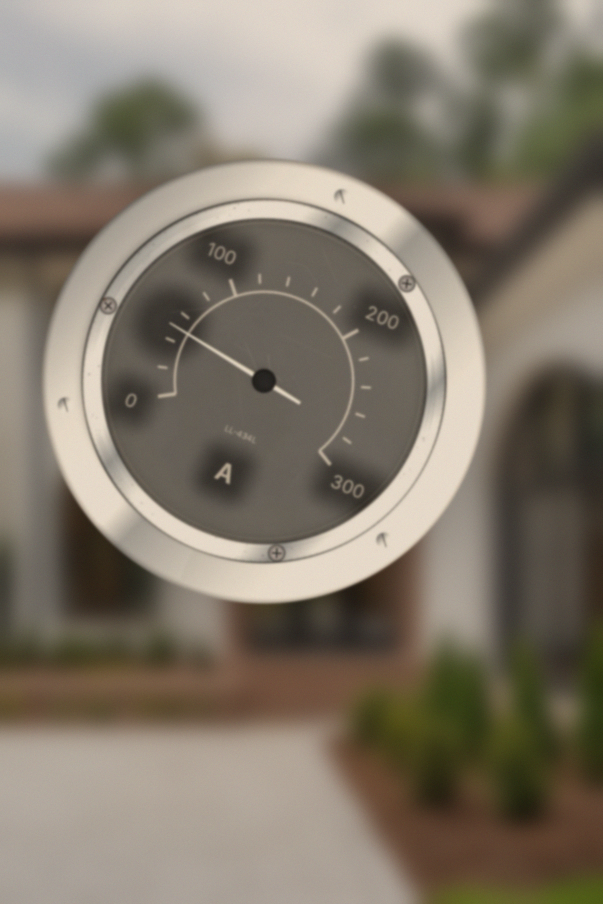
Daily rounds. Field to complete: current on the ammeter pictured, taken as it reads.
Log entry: 50 A
